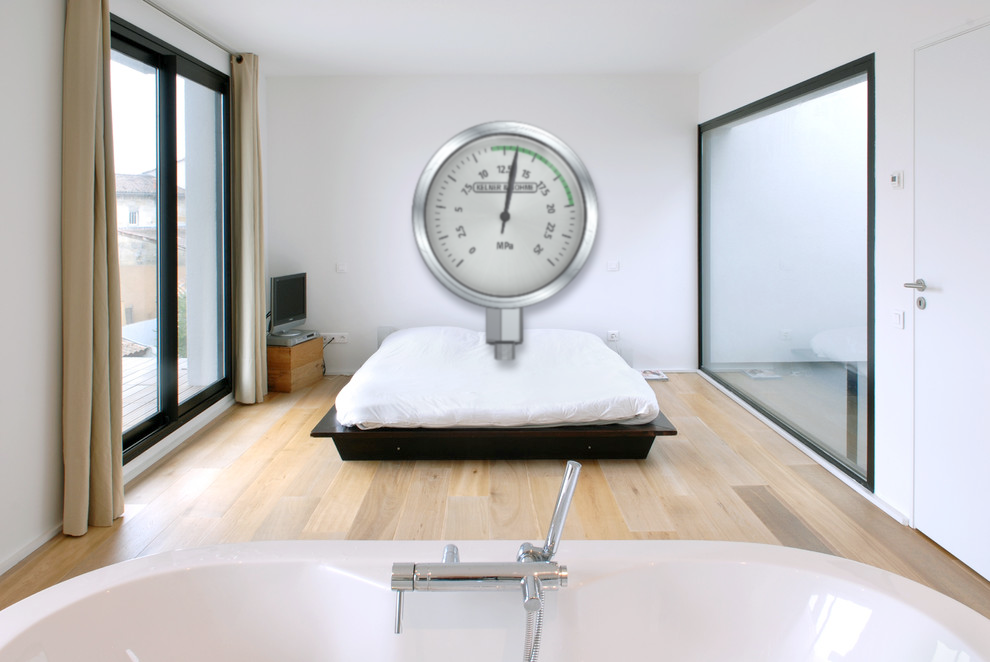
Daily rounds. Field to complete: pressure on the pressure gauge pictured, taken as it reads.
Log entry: 13.5 MPa
